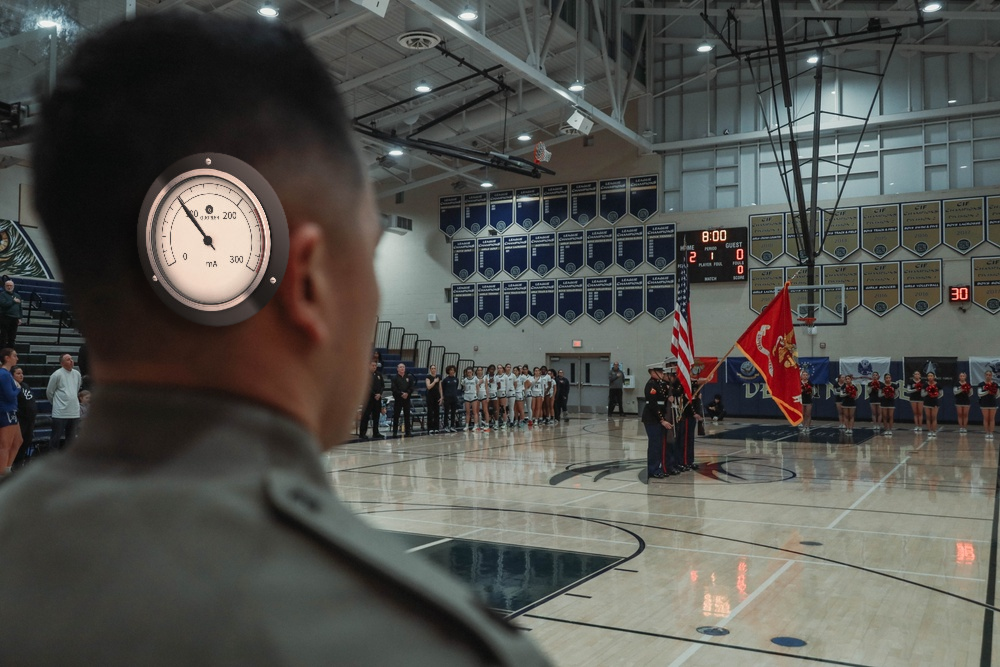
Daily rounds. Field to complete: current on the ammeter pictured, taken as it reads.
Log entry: 100 mA
